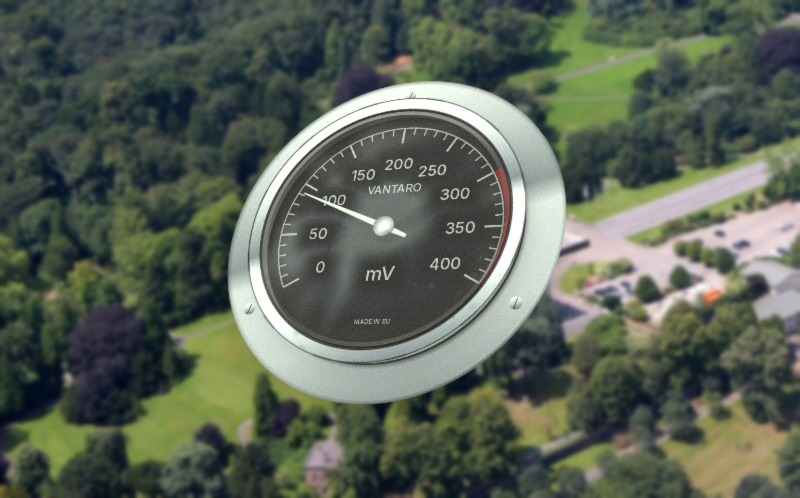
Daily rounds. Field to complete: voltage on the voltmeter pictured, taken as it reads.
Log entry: 90 mV
